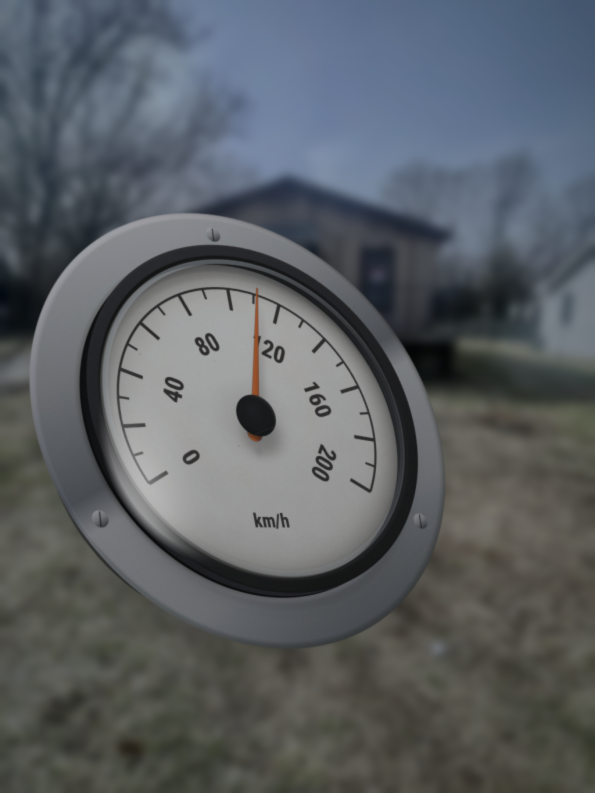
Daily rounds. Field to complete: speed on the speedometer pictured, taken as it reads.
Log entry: 110 km/h
